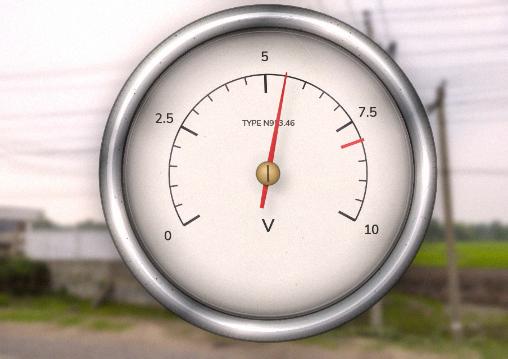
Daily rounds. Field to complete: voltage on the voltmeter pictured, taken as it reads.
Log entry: 5.5 V
